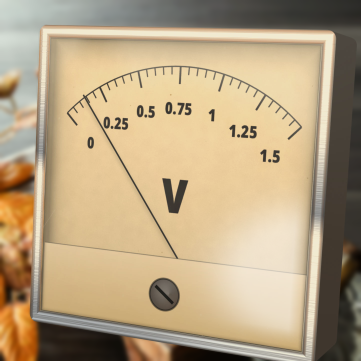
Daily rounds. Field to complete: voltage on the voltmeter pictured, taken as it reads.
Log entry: 0.15 V
